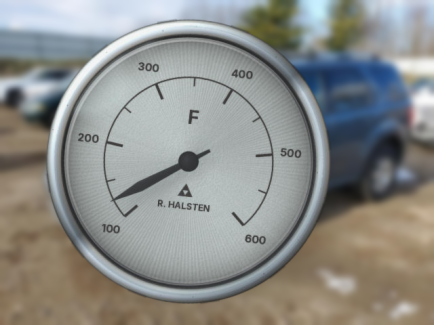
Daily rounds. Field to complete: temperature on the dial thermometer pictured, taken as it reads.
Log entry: 125 °F
